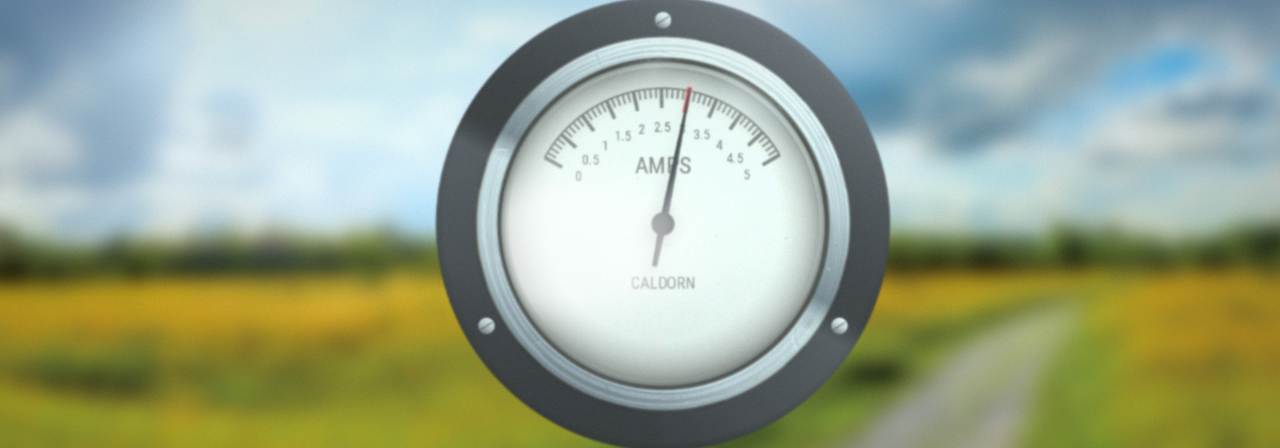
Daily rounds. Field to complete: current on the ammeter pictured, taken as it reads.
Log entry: 3 A
